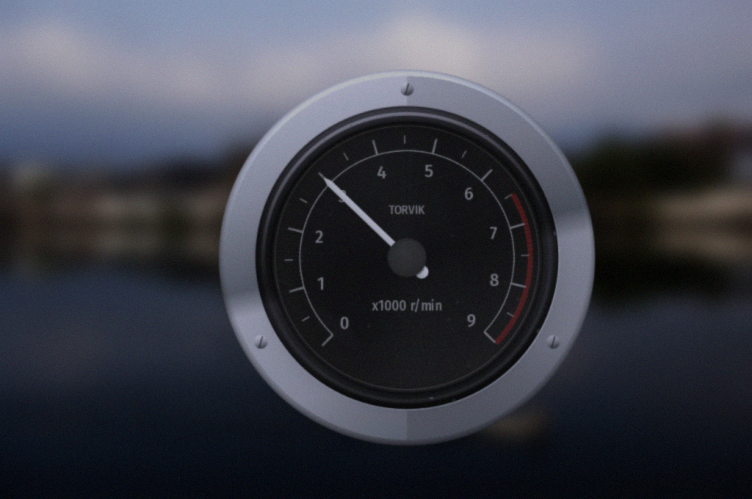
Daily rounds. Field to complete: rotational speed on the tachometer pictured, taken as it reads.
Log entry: 3000 rpm
